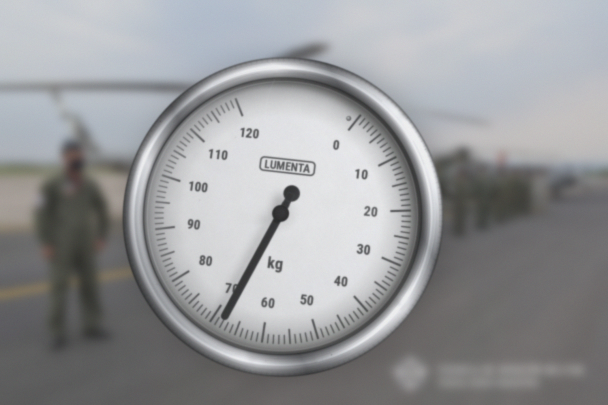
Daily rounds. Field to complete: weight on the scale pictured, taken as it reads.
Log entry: 68 kg
